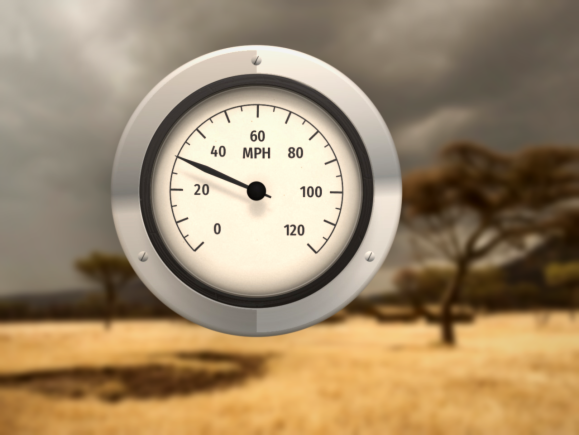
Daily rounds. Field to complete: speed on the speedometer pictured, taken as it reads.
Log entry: 30 mph
